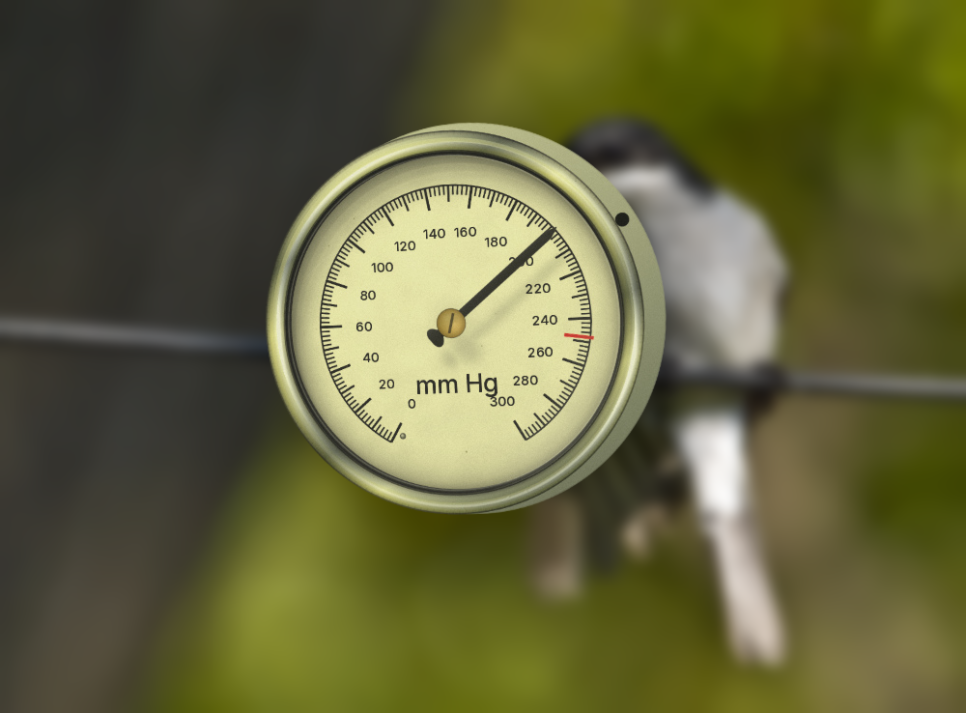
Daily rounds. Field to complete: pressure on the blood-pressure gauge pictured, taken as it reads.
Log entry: 200 mmHg
